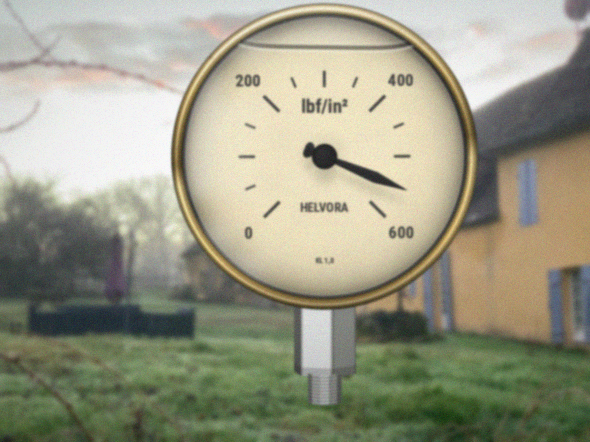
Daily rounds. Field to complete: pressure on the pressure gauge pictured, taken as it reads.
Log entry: 550 psi
